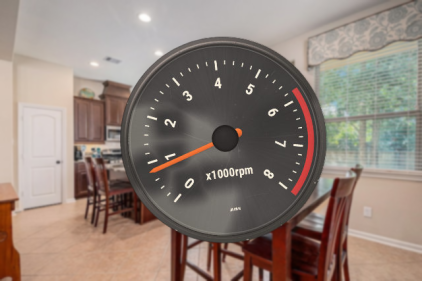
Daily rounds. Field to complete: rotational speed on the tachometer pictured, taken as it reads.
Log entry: 800 rpm
